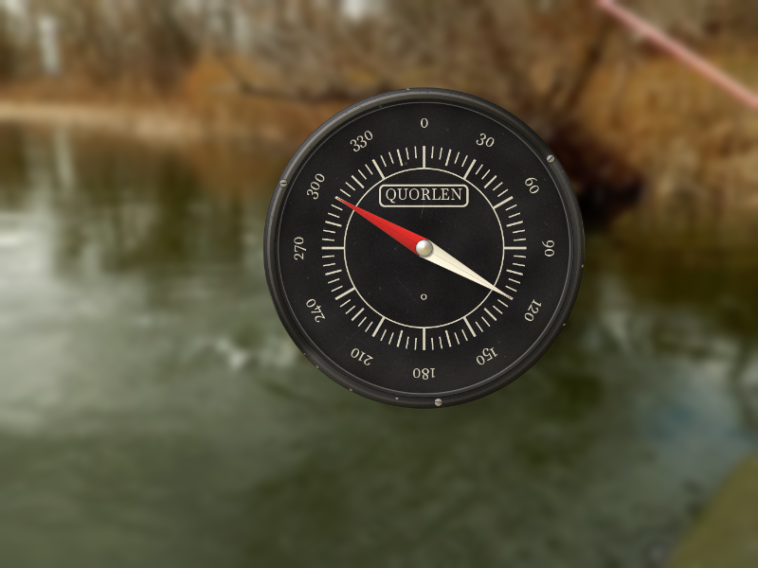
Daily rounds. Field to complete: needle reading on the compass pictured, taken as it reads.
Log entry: 300 °
